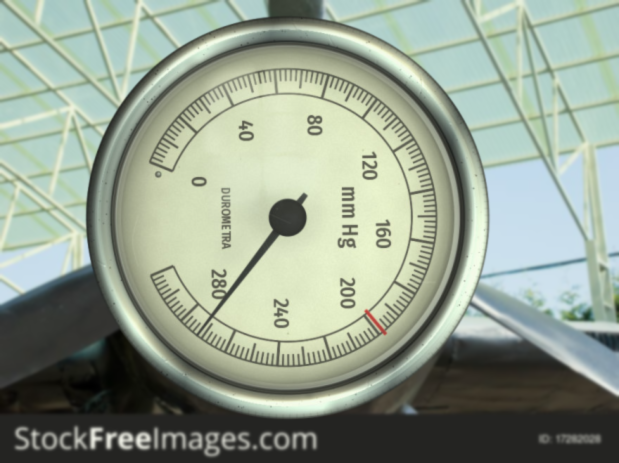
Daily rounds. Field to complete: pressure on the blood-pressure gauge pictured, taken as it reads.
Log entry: 272 mmHg
